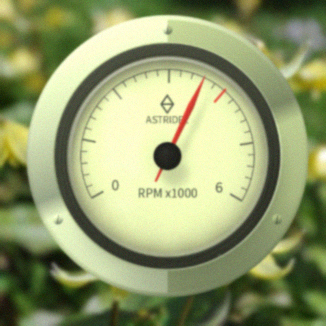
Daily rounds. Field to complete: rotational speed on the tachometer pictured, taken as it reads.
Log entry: 3600 rpm
